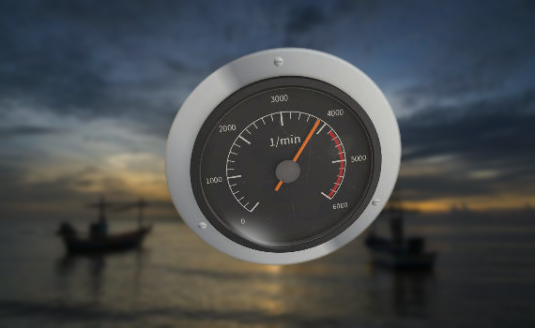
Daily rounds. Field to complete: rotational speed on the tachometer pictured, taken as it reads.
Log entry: 3800 rpm
